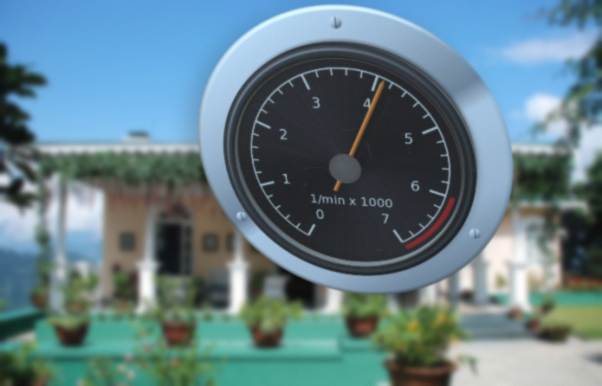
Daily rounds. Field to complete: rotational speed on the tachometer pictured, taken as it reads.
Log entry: 4100 rpm
